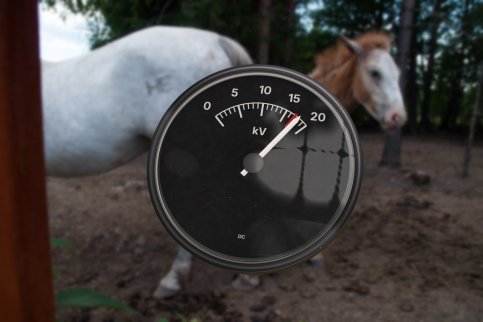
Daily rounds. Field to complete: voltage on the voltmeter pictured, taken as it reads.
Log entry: 18 kV
